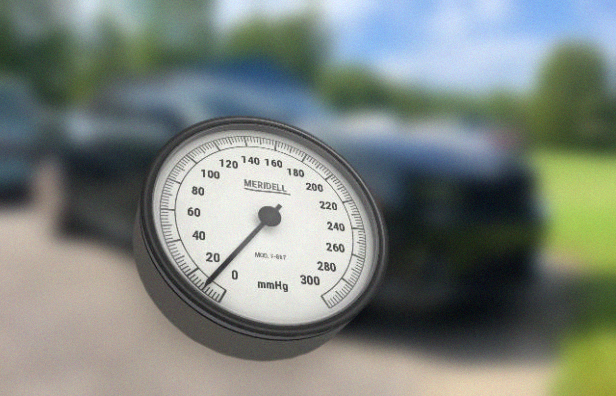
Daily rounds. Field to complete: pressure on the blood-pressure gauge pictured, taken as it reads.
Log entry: 10 mmHg
